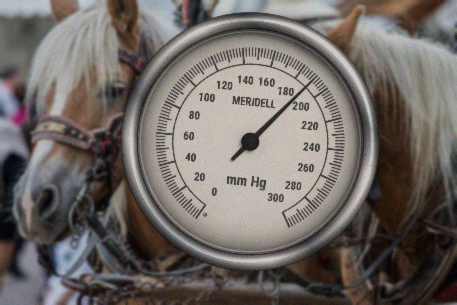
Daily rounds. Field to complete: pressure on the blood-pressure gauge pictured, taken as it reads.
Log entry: 190 mmHg
